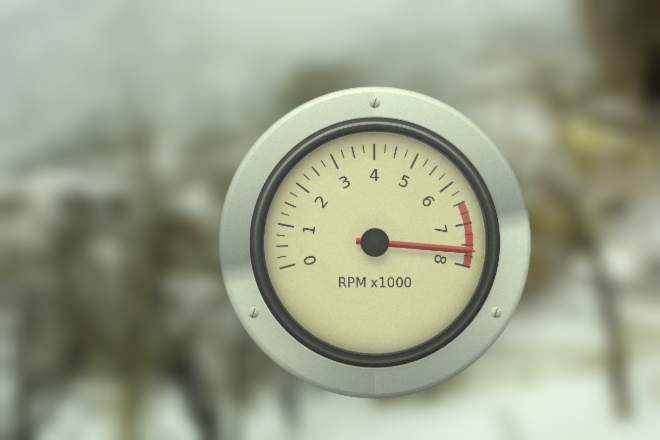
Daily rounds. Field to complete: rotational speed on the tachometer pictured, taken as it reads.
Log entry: 7625 rpm
